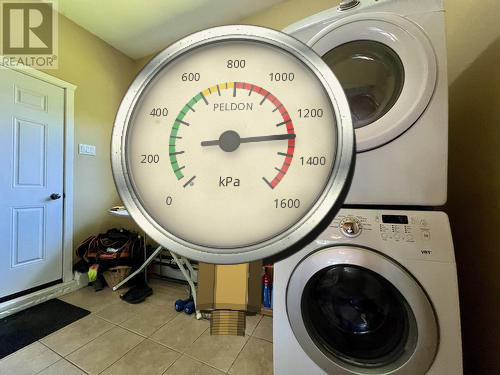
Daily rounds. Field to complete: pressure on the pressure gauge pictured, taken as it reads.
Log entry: 1300 kPa
